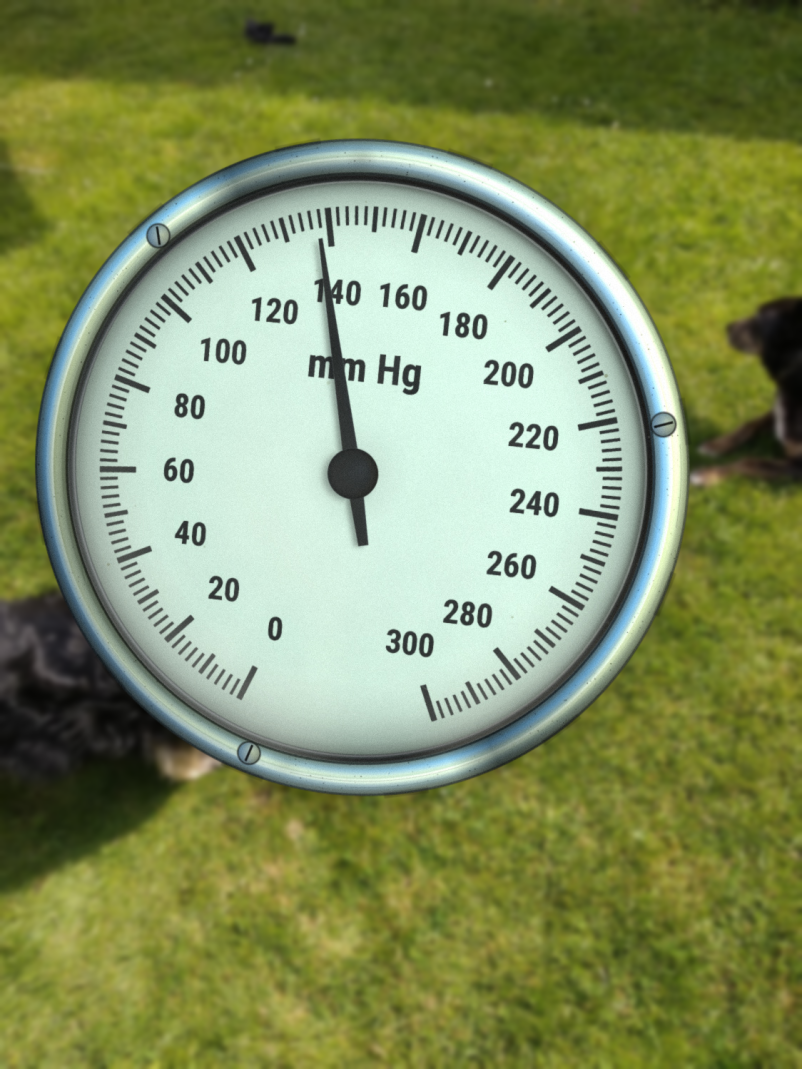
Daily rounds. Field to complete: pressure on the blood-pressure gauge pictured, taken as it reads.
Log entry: 138 mmHg
